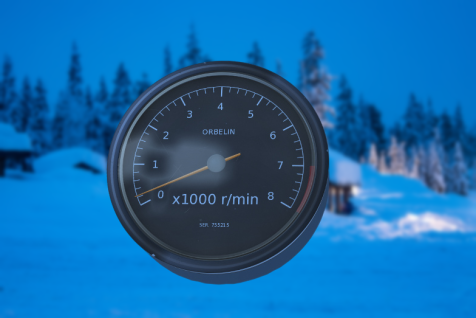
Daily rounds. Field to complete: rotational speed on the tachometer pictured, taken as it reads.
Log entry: 200 rpm
